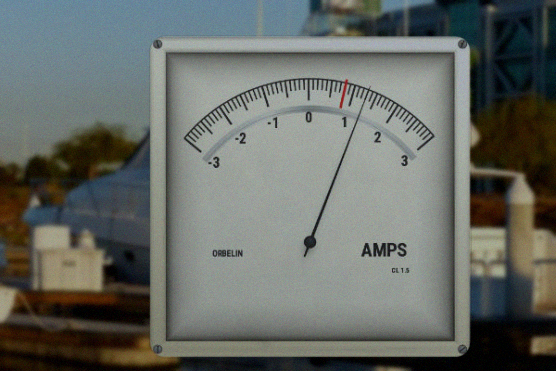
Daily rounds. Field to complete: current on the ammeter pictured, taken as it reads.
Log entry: 1.3 A
